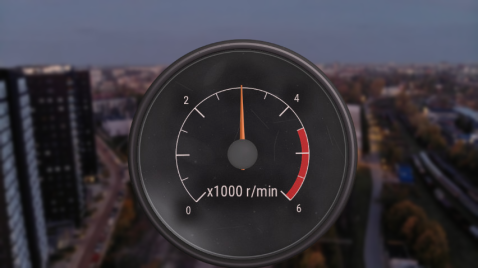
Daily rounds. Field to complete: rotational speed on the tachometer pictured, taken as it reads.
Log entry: 3000 rpm
